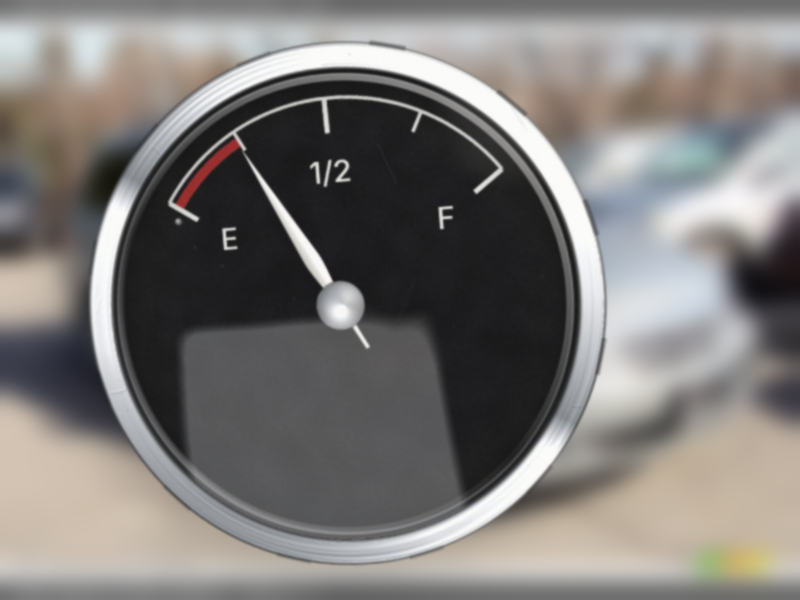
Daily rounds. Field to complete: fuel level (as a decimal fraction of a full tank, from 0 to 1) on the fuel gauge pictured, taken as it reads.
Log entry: 0.25
